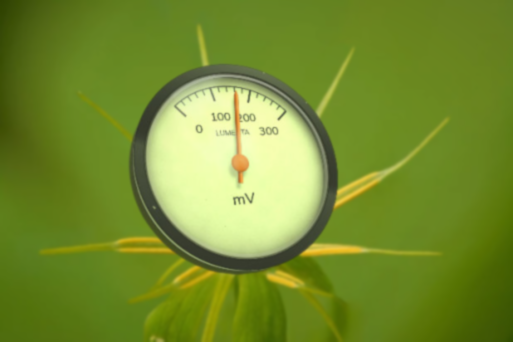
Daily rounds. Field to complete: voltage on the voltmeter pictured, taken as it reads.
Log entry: 160 mV
